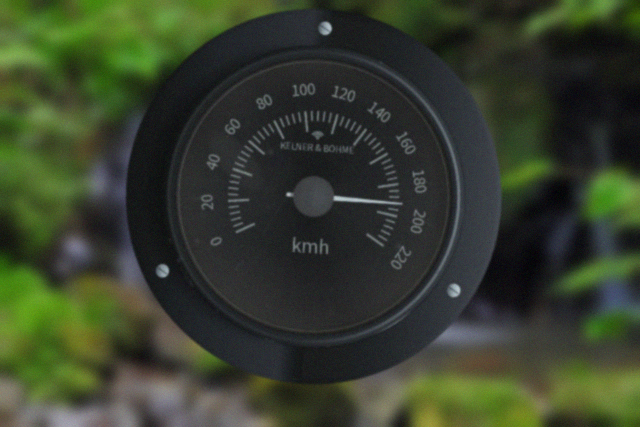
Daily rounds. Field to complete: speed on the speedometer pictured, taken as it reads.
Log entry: 192 km/h
